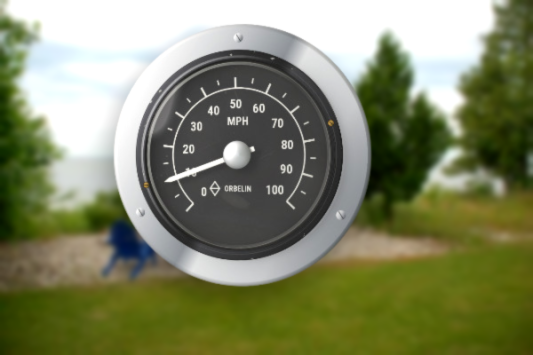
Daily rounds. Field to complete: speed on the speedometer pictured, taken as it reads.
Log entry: 10 mph
